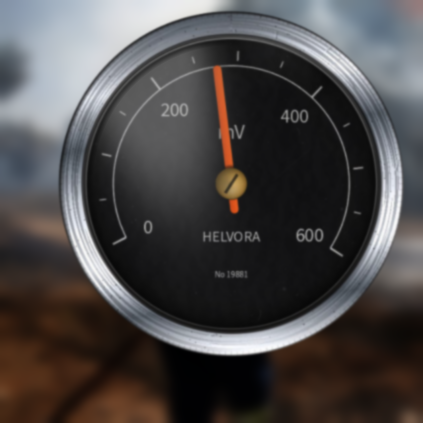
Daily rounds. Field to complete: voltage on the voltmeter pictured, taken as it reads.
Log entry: 275 mV
